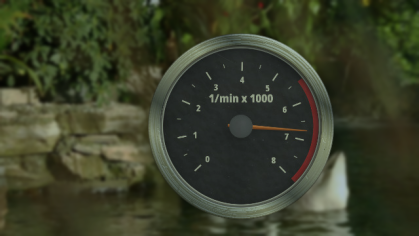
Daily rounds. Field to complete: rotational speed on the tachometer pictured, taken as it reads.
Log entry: 6750 rpm
